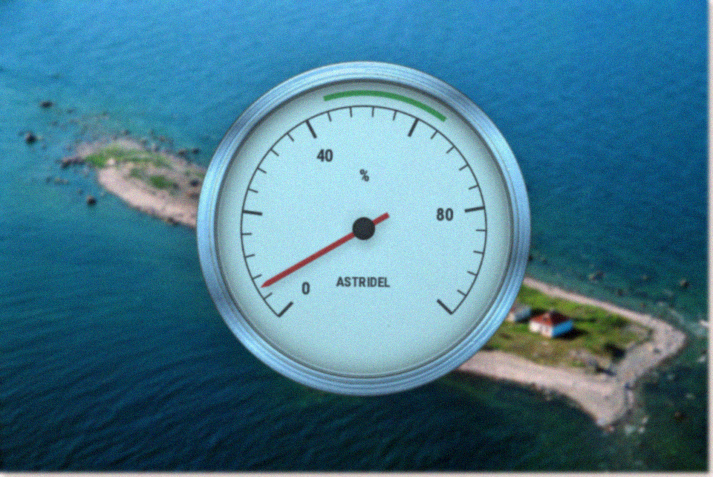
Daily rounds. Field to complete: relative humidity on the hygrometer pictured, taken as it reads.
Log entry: 6 %
